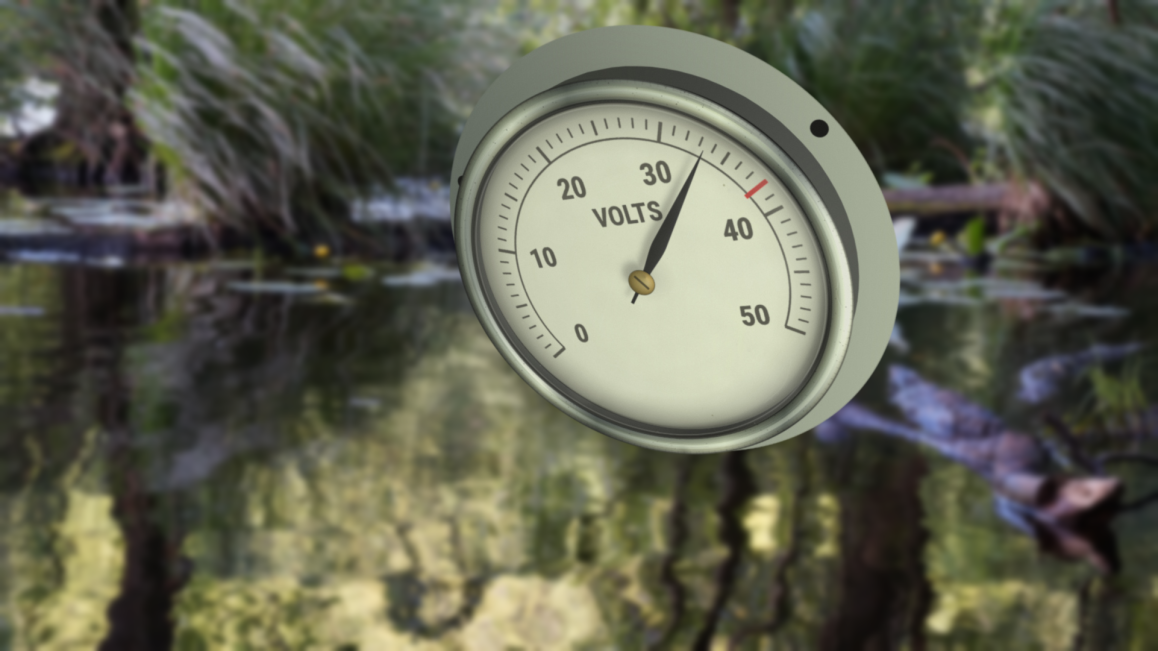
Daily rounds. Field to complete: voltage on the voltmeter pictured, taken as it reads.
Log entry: 33.5 V
